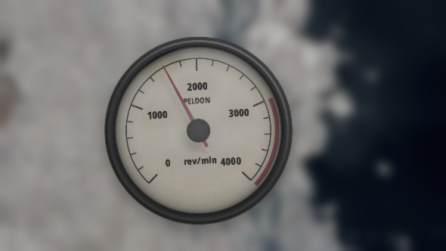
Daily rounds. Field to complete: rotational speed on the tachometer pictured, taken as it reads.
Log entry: 1600 rpm
